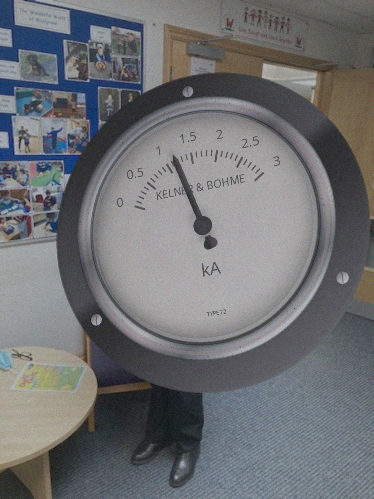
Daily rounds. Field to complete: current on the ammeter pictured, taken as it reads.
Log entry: 1.2 kA
